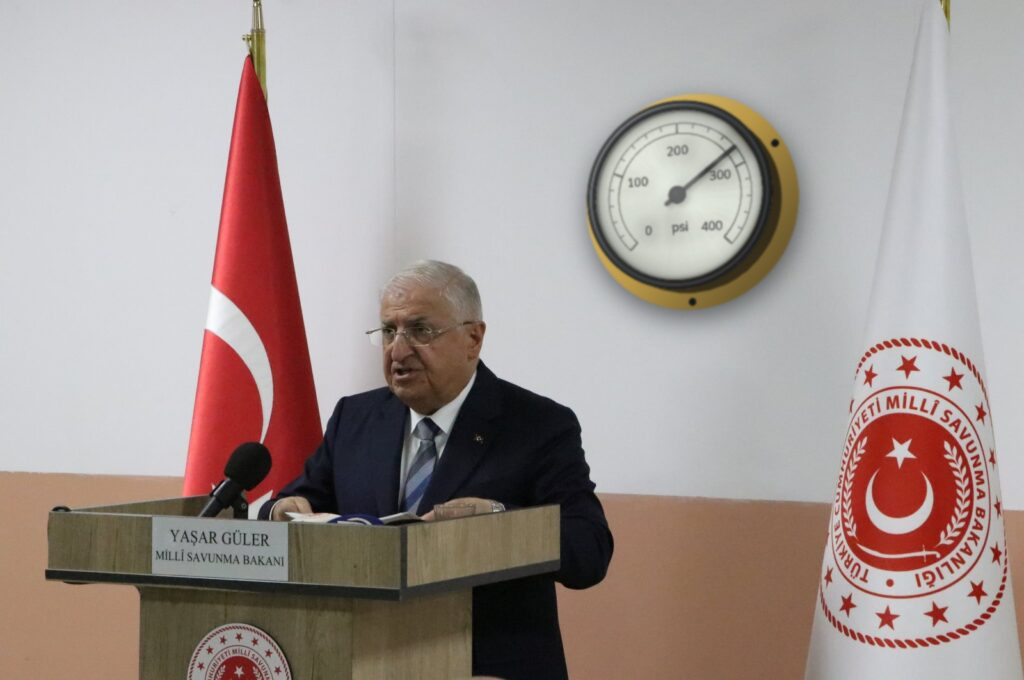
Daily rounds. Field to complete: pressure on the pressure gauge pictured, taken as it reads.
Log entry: 280 psi
